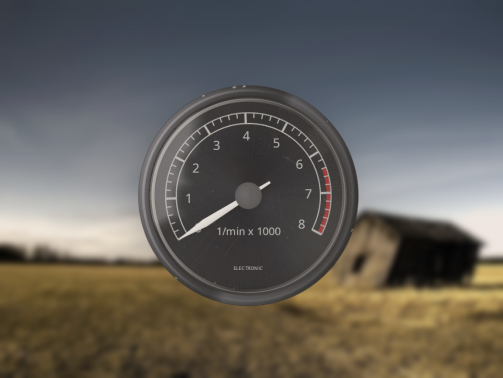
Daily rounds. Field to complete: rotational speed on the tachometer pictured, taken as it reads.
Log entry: 0 rpm
